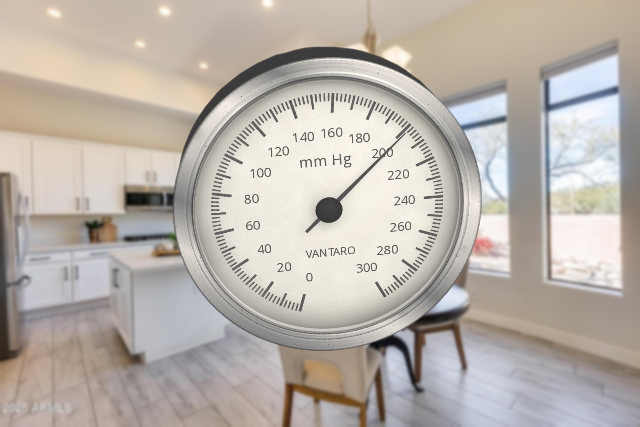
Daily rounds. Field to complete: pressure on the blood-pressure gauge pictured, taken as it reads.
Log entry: 200 mmHg
